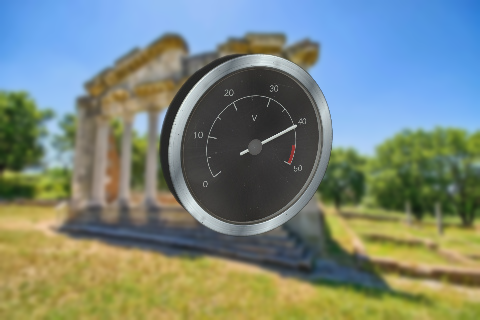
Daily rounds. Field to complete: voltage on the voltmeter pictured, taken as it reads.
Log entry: 40 V
